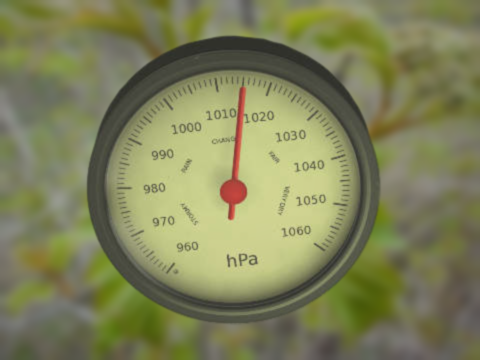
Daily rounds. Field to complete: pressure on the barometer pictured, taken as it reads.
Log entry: 1015 hPa
